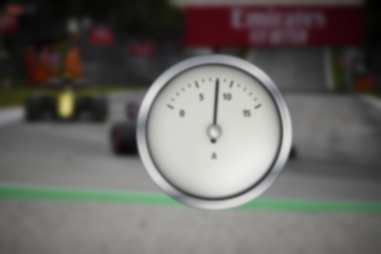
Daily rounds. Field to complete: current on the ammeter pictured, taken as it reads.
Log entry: 8 A
